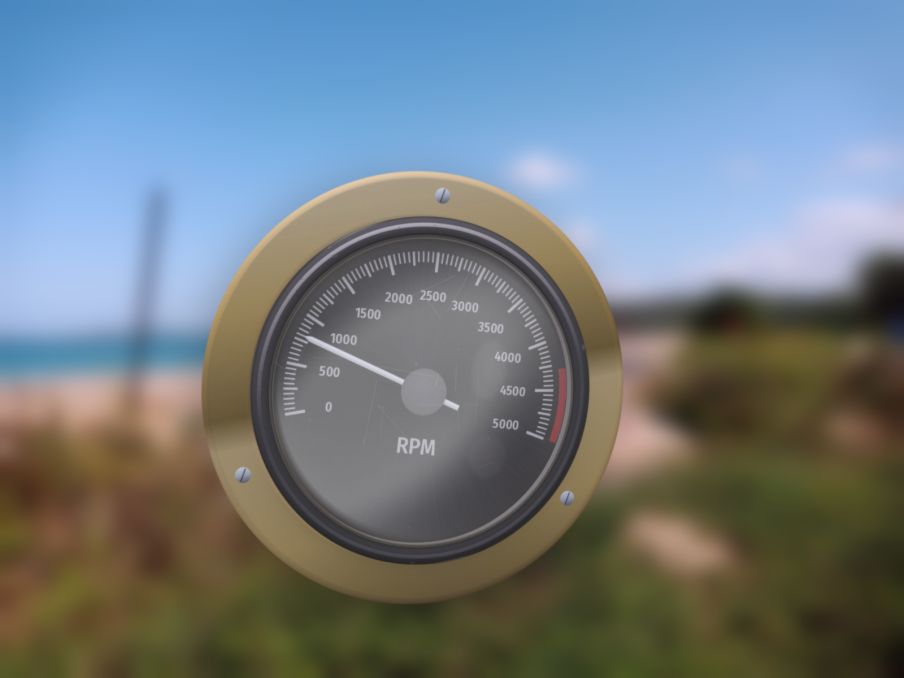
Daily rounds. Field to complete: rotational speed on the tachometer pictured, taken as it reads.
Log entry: 800 rpm
